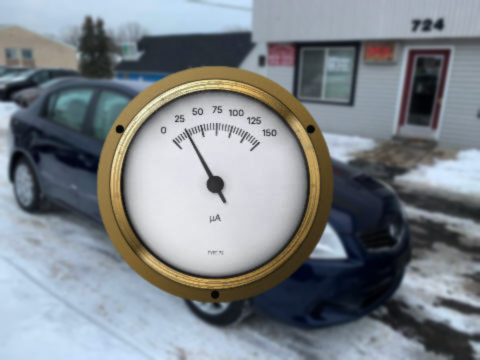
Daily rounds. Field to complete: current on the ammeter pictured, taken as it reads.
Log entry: 25 µA
